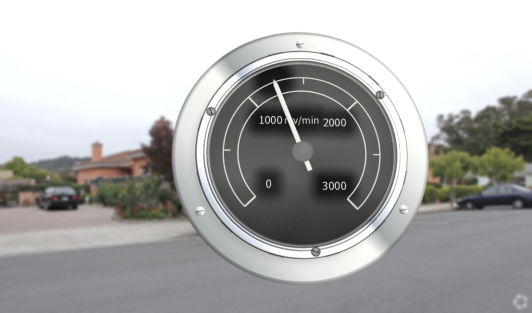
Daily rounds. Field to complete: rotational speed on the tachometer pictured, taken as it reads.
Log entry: 1250 rpm
